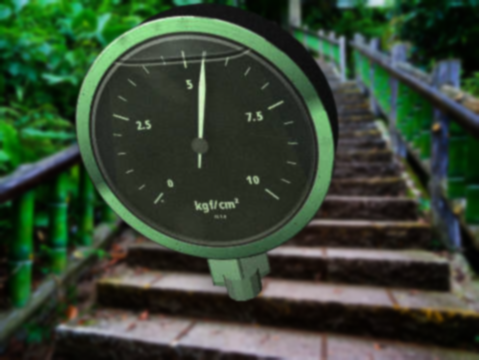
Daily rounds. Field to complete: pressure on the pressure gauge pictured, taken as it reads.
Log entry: 5.5 kg/cm²
